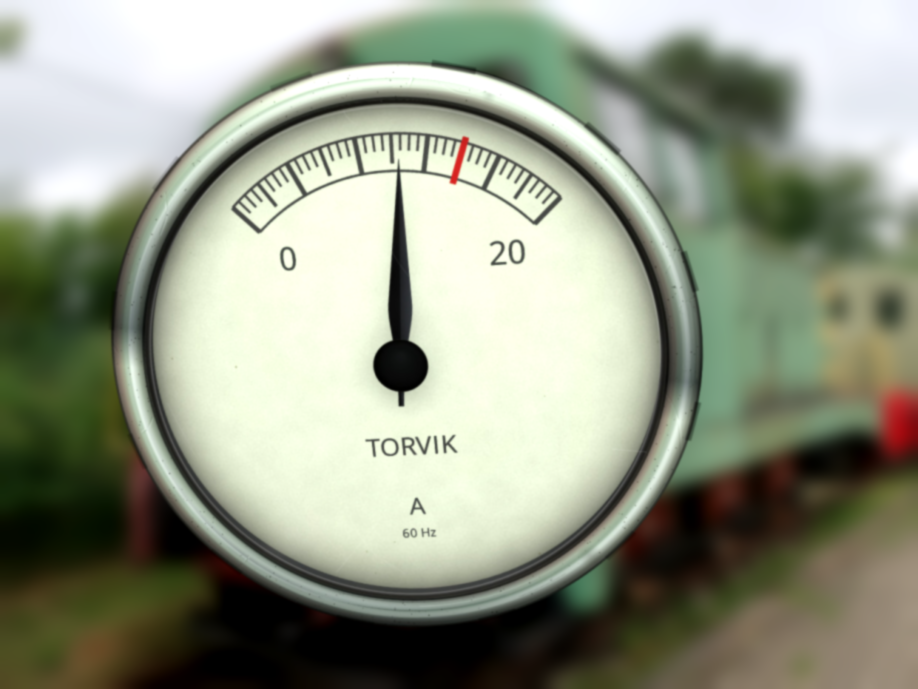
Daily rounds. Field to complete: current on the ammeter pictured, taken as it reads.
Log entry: 10.5 A
